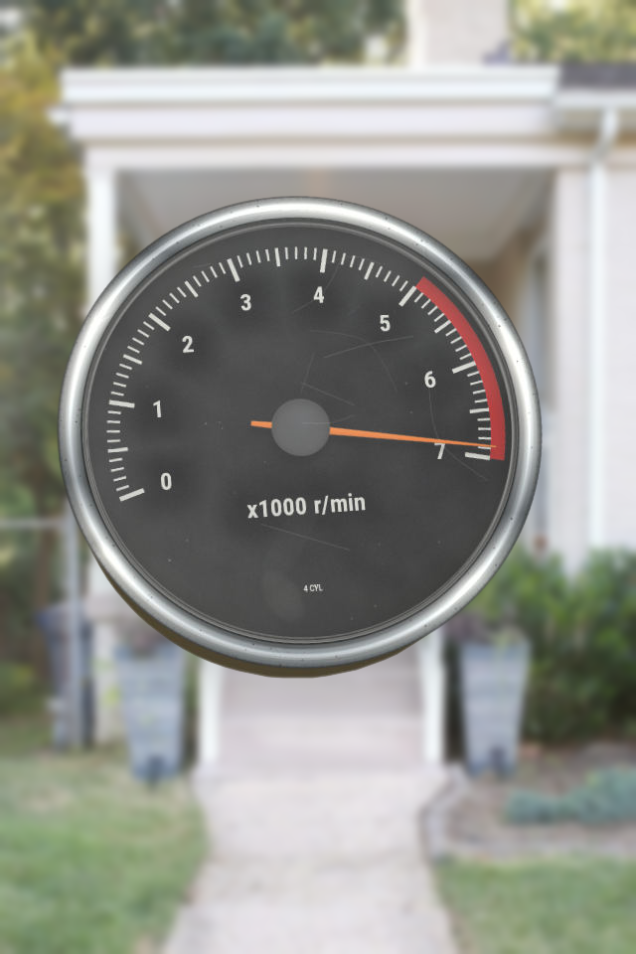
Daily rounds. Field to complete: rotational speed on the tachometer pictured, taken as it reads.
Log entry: 6900 rpm
